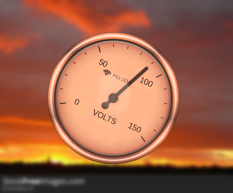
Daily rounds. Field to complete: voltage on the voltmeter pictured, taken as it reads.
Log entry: 90 V
